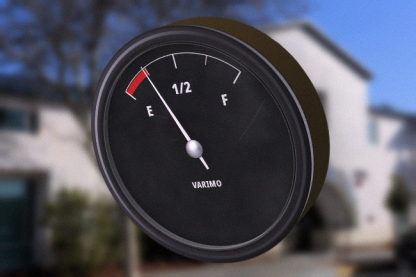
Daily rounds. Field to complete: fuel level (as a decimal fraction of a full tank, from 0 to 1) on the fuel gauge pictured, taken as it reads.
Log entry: 0.25
